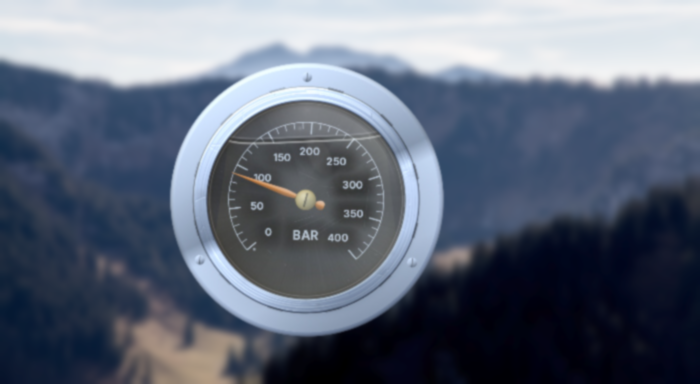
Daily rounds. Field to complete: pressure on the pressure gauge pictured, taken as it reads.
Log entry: 90 bar
